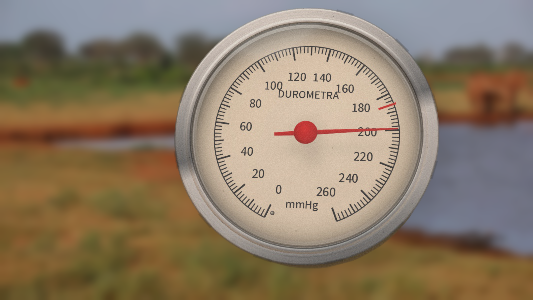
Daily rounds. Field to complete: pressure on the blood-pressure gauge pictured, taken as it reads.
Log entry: 200 mmHg
